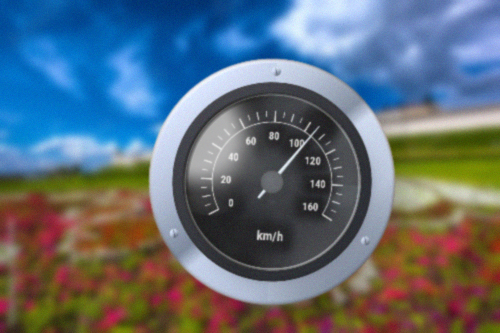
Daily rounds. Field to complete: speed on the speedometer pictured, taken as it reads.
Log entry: 105 km/h
